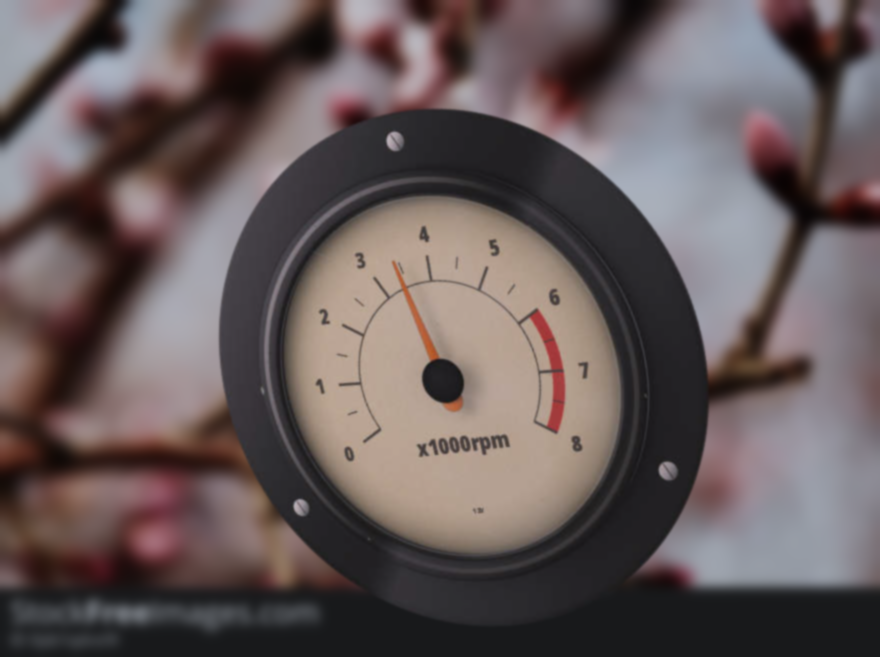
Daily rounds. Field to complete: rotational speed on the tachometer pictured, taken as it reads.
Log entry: 3500 rpm
